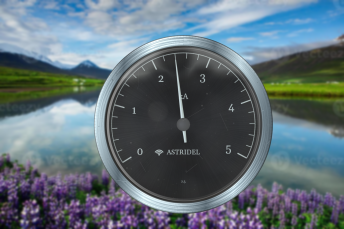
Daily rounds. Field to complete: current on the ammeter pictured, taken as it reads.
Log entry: 2.4 kA
